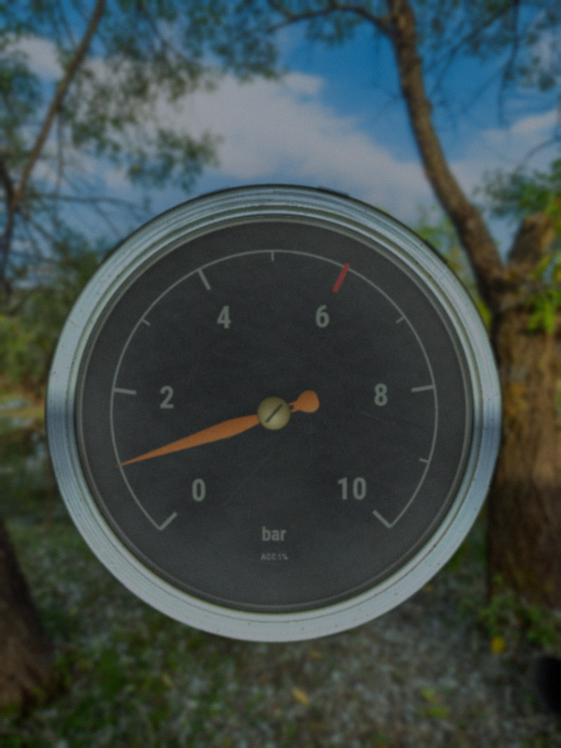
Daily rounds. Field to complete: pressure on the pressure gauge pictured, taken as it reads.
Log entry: 1 bar
